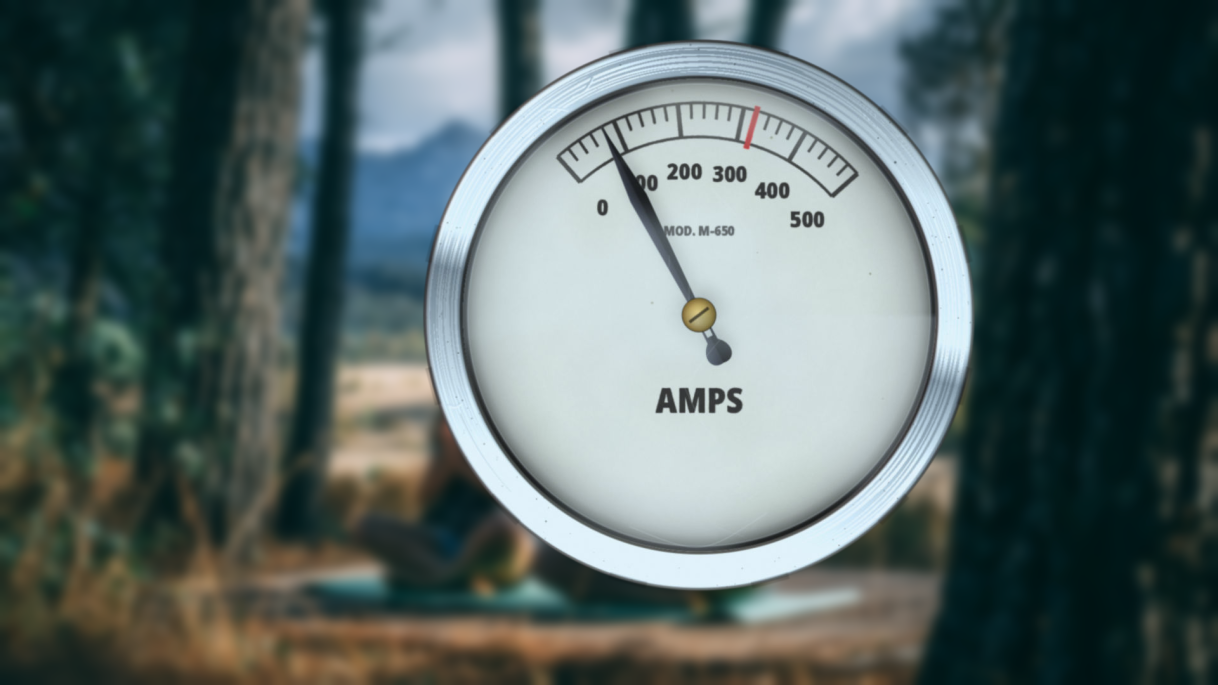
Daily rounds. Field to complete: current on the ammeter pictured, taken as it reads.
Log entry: 80 A
